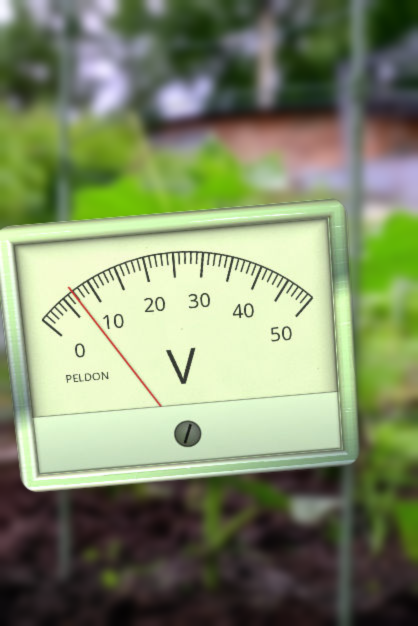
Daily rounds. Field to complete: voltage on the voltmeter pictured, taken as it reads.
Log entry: 7 V
